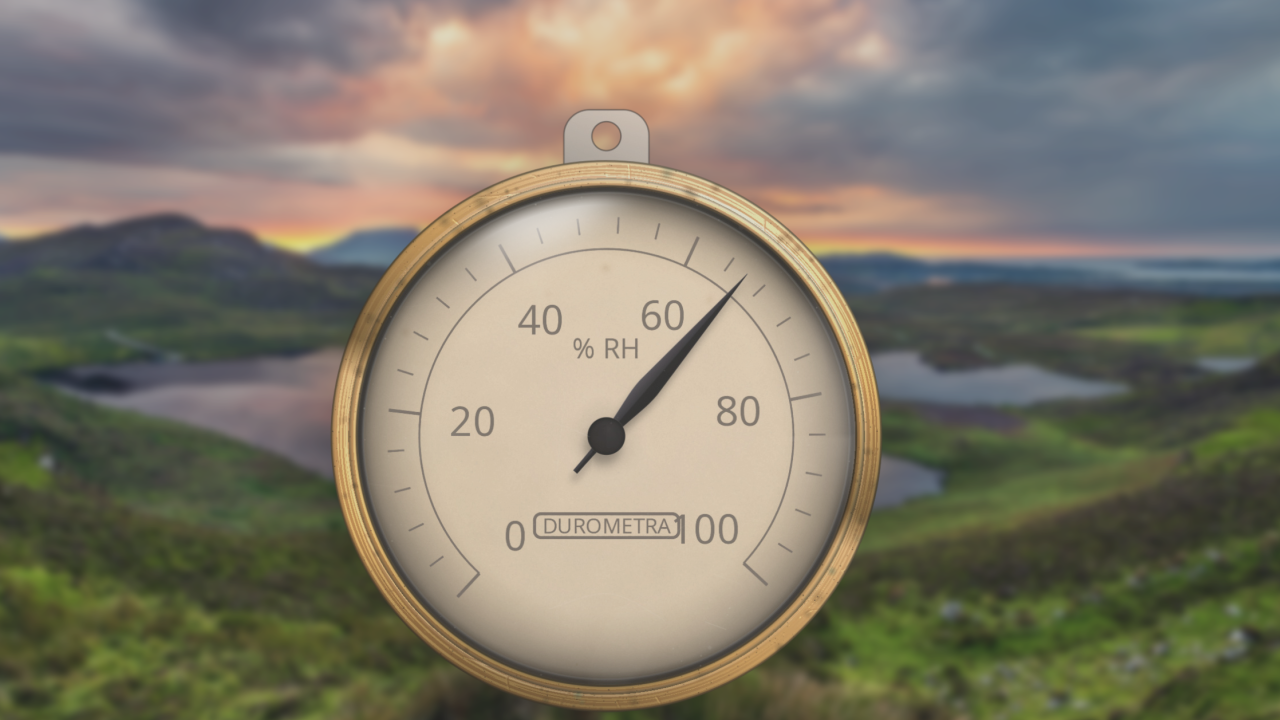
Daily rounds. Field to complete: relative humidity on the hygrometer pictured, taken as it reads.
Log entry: 66 %
